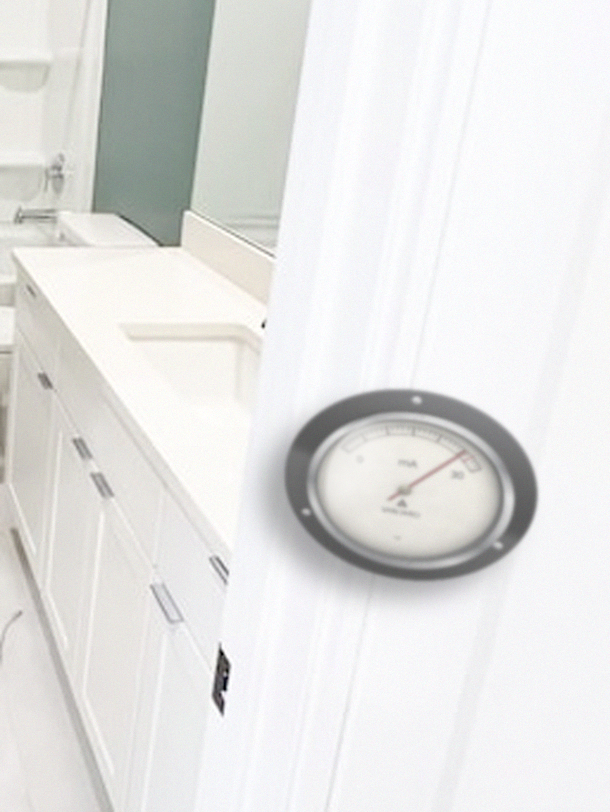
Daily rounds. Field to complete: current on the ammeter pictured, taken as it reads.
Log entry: 25 mA
